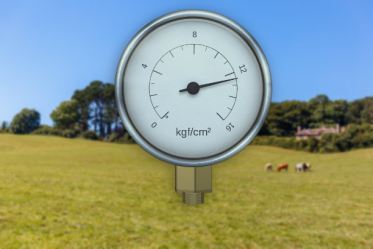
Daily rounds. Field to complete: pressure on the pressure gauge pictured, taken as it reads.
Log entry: 12.5 kg/cm²
